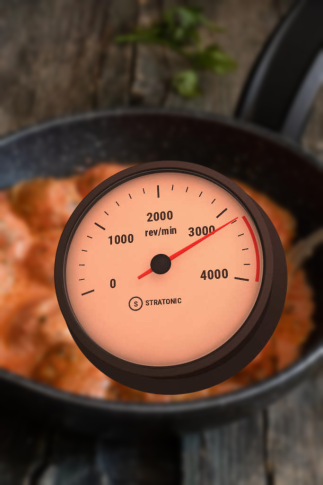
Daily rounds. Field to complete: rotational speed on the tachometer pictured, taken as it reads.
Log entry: 3200 rpm
